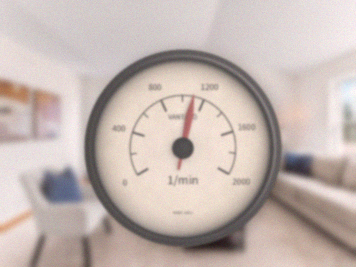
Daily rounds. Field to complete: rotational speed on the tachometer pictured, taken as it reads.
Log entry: 1100 rpm
